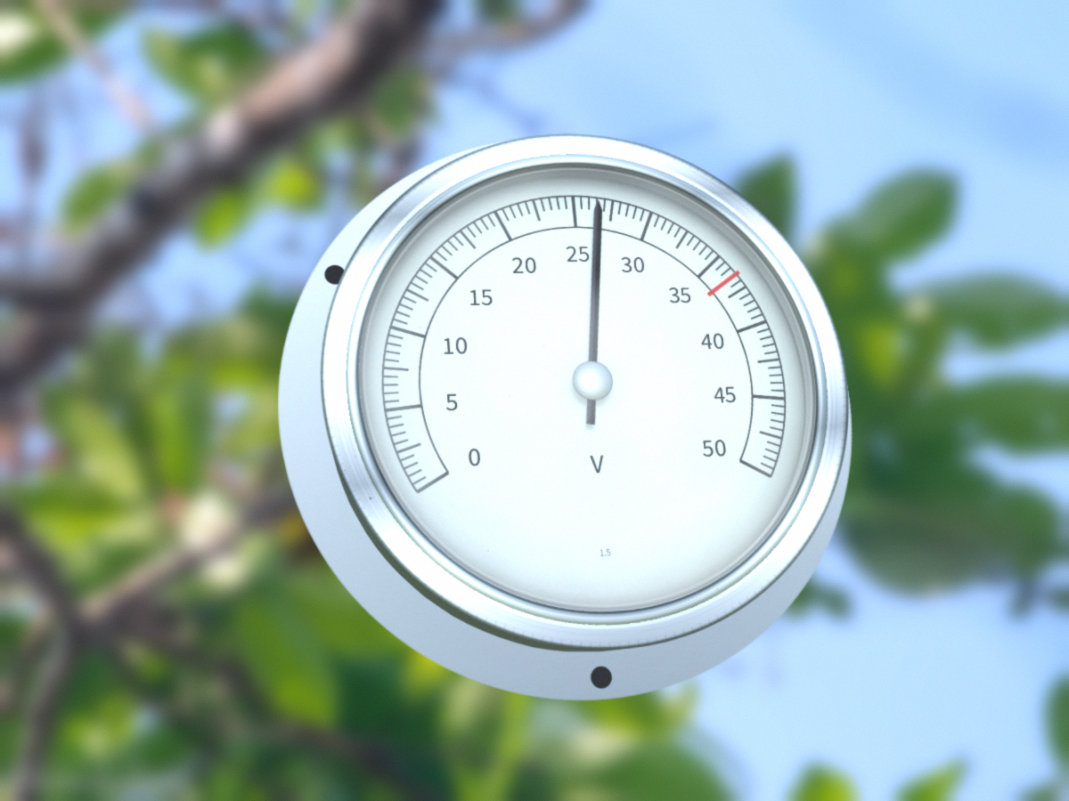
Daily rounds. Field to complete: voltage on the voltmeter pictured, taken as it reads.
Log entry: 26.5 V
